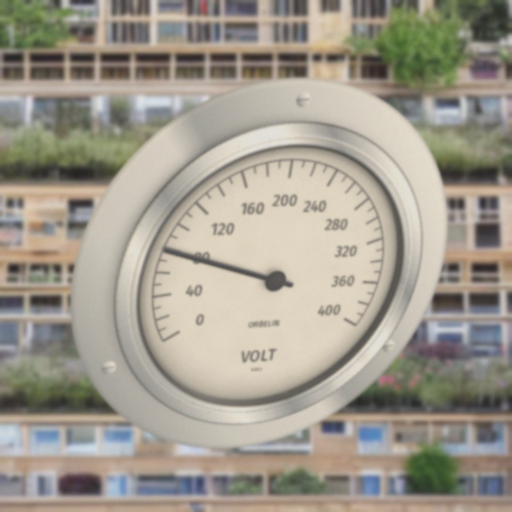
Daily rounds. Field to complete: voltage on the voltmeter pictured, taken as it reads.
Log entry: 80 V
